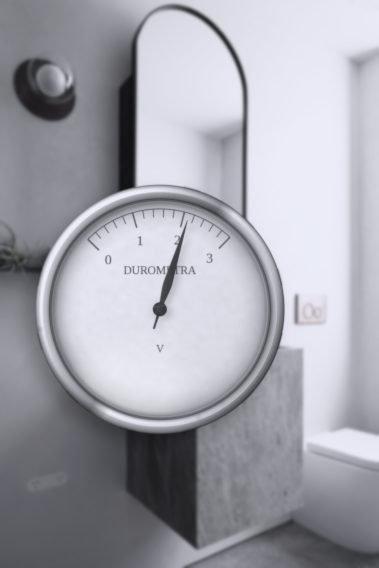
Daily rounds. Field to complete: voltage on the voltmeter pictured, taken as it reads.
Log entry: 2.1 V
